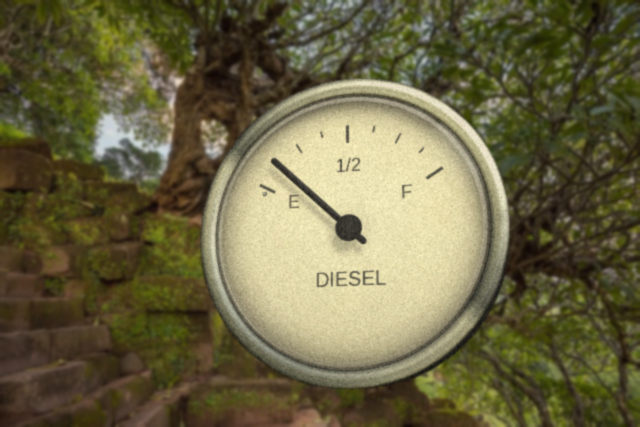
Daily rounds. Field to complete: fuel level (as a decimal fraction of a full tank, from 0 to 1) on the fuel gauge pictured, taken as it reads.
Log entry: 0.125
